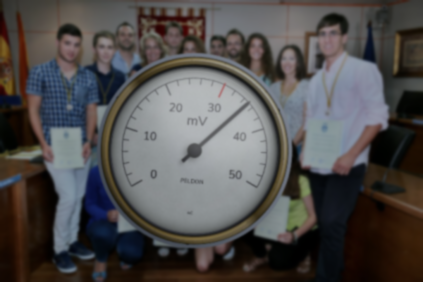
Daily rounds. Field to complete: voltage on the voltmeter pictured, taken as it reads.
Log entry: 35 mV
